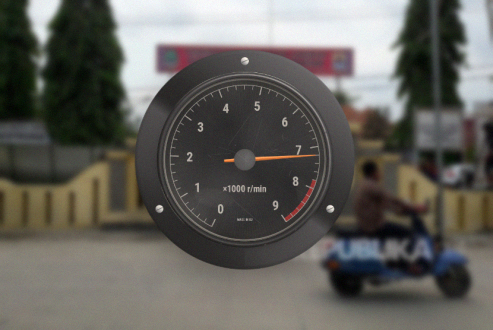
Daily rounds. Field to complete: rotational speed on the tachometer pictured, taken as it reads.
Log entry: 7200 rpm
